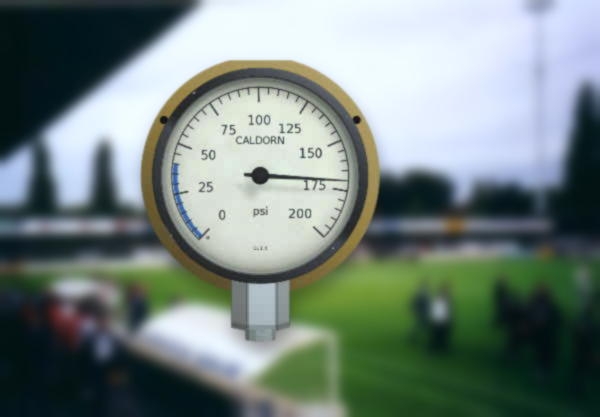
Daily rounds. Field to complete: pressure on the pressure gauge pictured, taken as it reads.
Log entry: 170 psi
